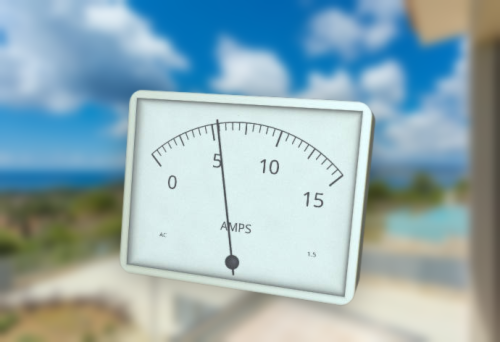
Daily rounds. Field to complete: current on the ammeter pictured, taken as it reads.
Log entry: 5.5 A
